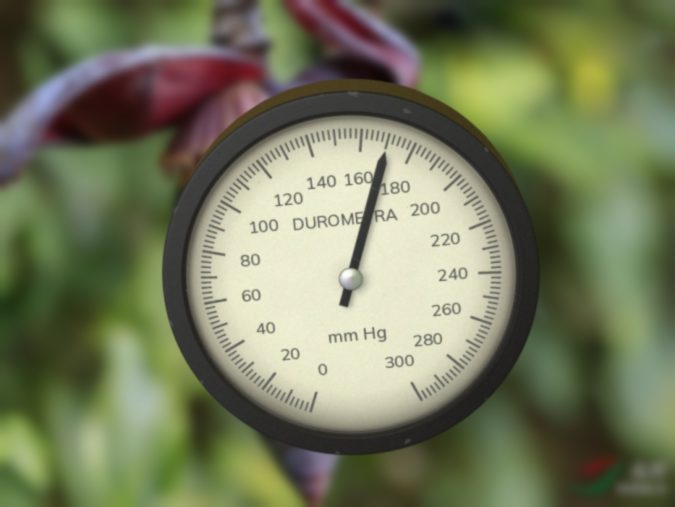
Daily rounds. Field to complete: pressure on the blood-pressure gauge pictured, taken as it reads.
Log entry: 170 mmHg
